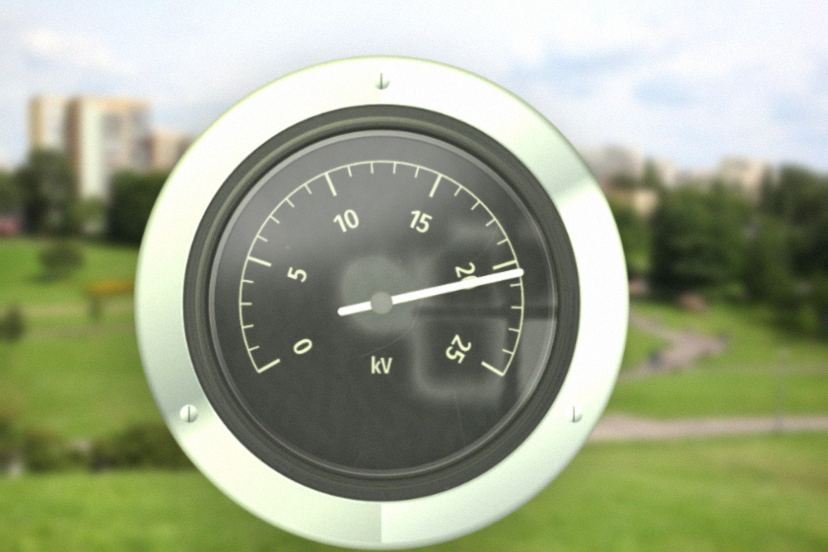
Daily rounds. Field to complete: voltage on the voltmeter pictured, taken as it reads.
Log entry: 20.5 kV
